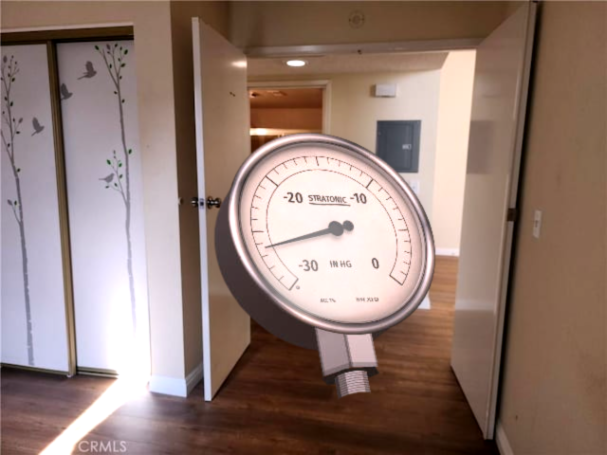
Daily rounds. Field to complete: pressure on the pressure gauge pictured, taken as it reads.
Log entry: -26.5 inHg
